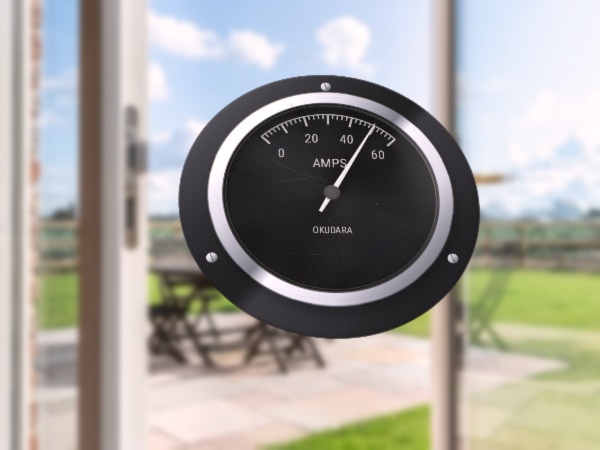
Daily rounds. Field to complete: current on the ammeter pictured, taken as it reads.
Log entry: 50 A
